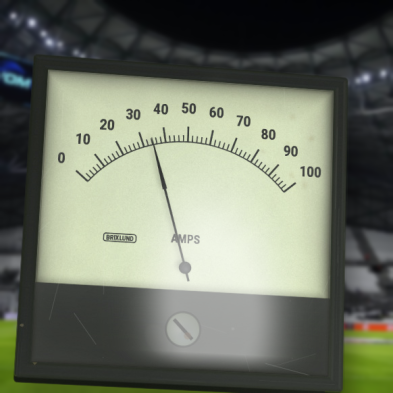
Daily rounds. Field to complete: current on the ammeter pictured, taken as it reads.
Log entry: 34 A
